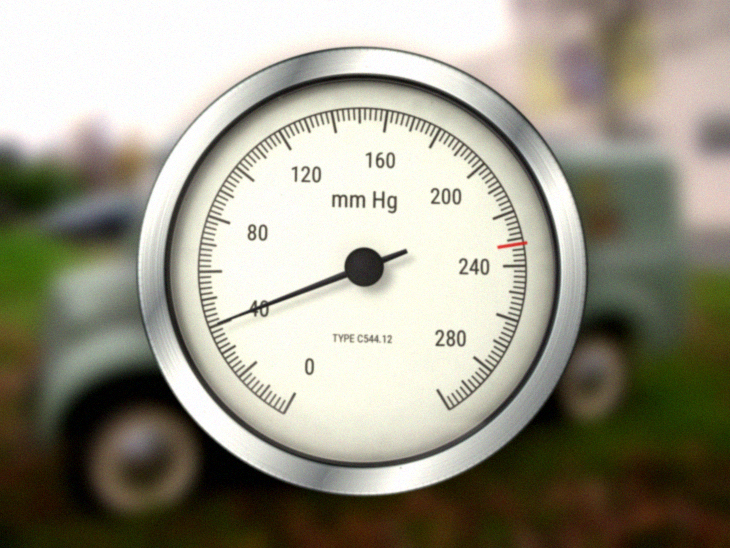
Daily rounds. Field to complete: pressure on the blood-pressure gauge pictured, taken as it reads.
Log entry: 40 mmHg
